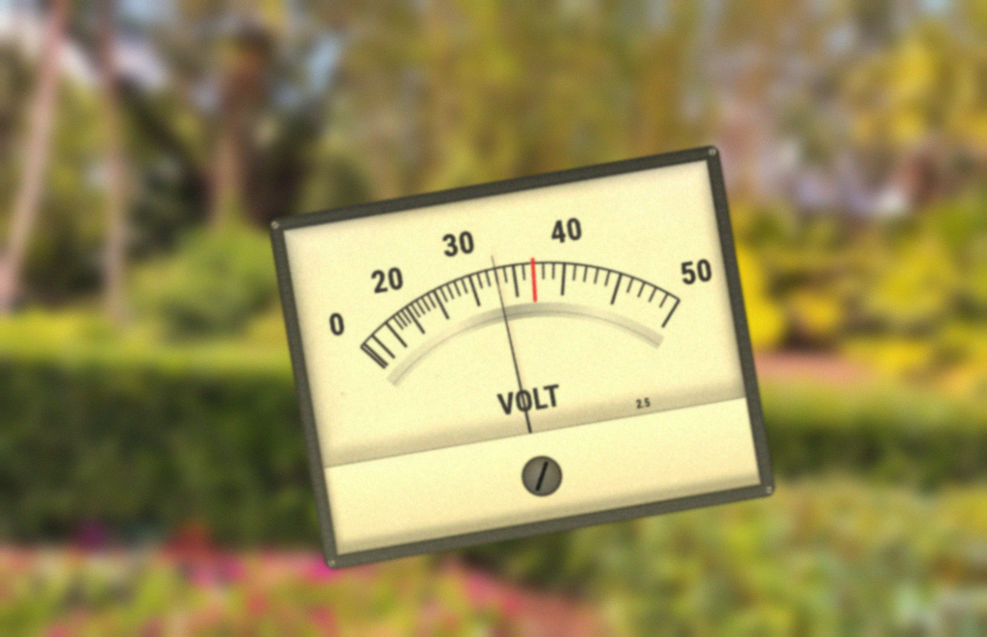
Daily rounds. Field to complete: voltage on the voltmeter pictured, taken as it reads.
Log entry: 33 V
